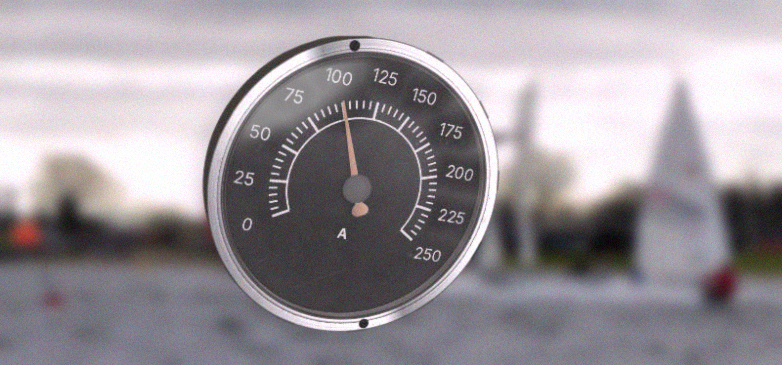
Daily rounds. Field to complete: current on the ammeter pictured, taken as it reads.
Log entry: 100 A
